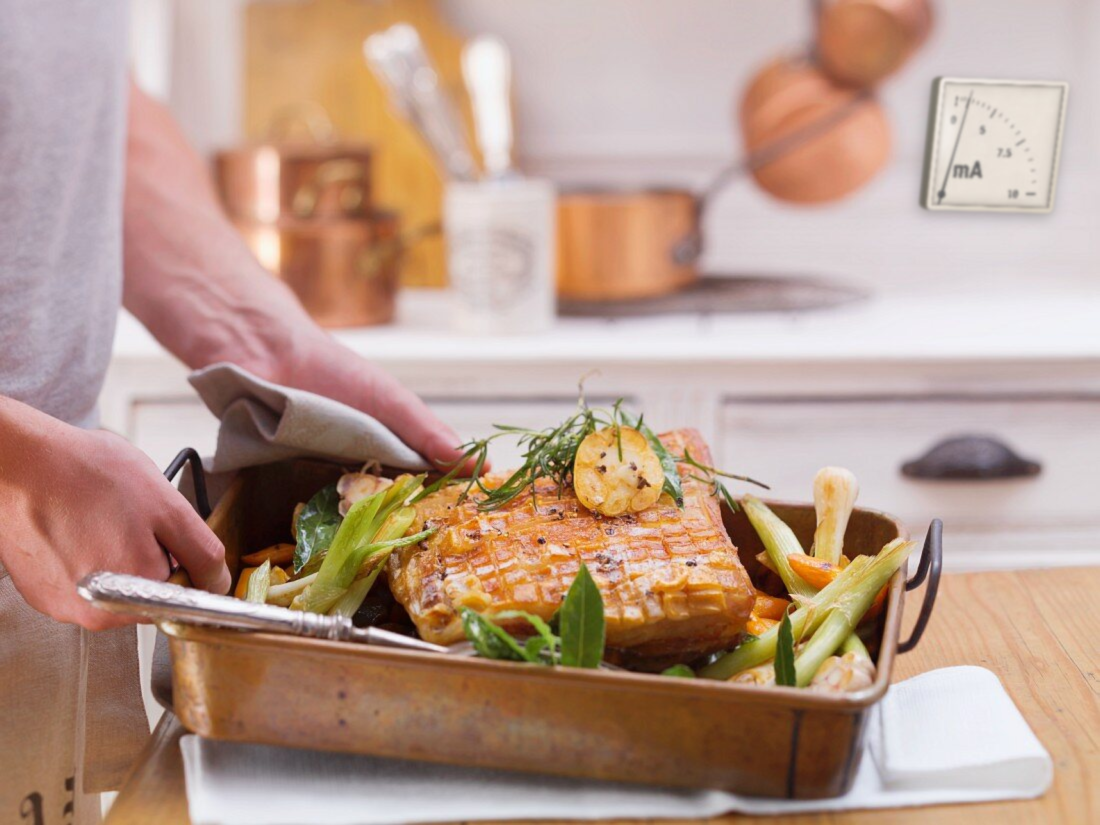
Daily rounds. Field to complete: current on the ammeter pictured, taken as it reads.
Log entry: 2.5 mA
